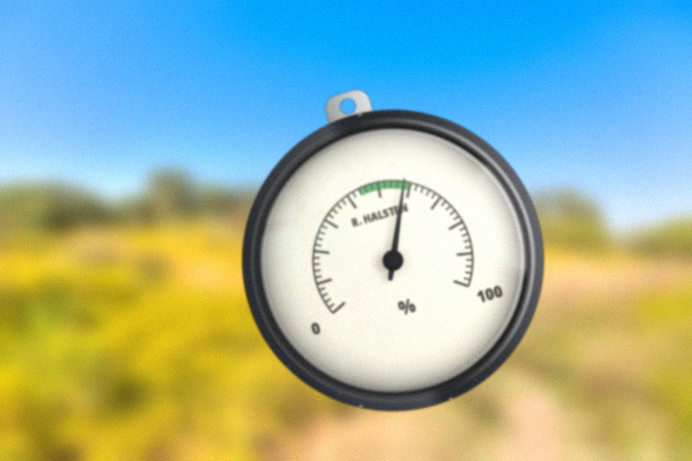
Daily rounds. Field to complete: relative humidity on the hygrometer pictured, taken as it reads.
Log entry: 58 %
